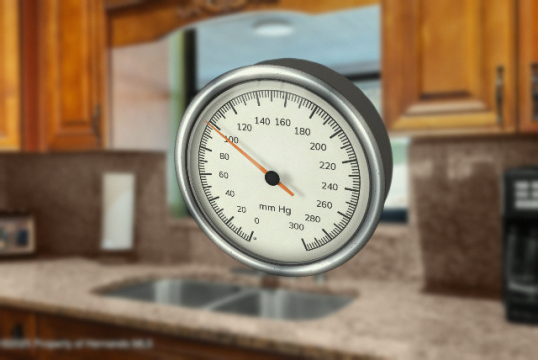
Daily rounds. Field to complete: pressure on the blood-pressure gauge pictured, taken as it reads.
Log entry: 100 mmHg
